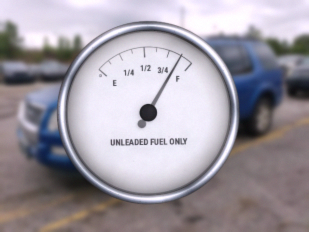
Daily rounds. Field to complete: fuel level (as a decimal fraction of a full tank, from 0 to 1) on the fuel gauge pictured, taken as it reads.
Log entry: 0.875
